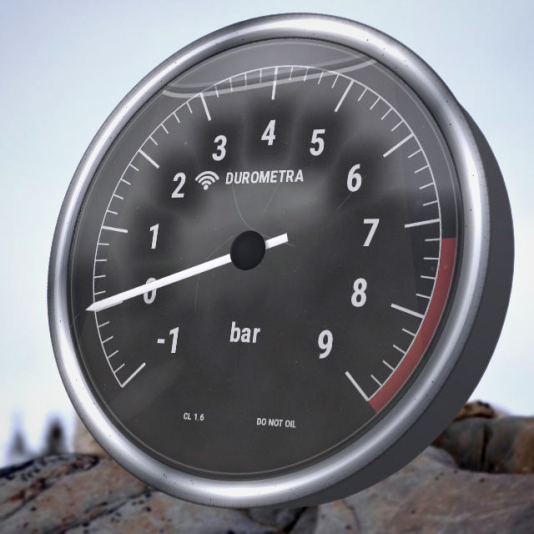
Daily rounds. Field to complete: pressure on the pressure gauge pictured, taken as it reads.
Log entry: 0 bar
